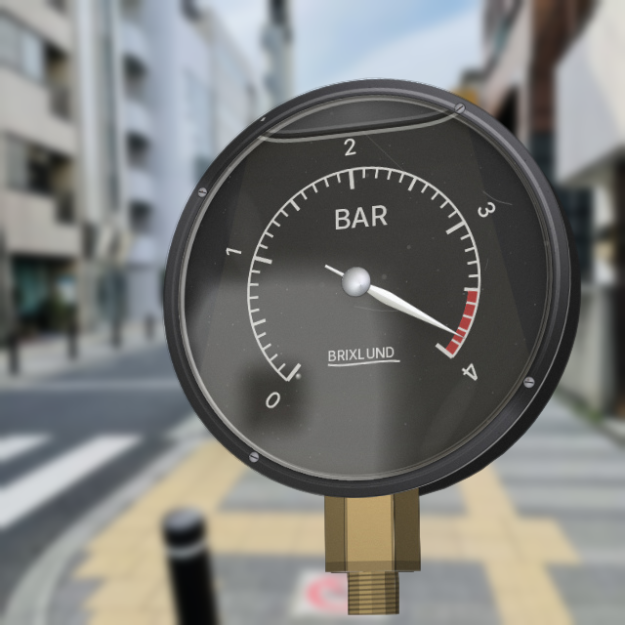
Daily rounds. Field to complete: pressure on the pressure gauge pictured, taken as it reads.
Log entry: 3.85 bar
